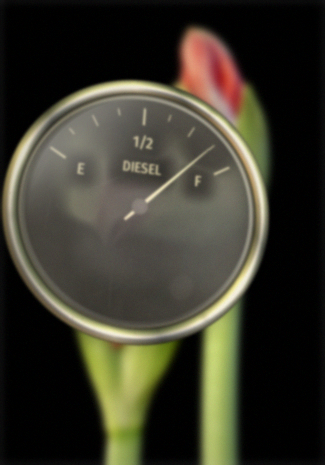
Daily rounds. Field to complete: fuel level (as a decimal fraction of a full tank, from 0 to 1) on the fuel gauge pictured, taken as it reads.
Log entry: 0.875
